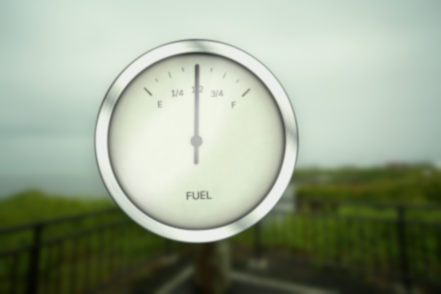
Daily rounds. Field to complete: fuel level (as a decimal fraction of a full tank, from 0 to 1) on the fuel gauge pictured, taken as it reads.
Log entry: 0.5
